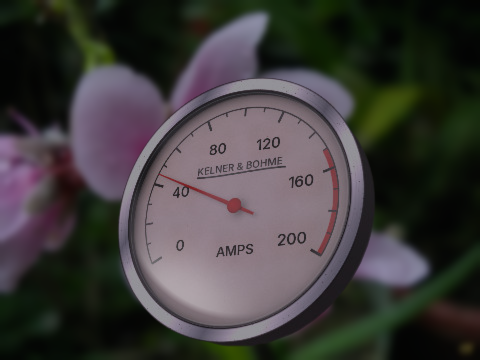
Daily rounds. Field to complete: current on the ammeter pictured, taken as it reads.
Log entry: 45 A
